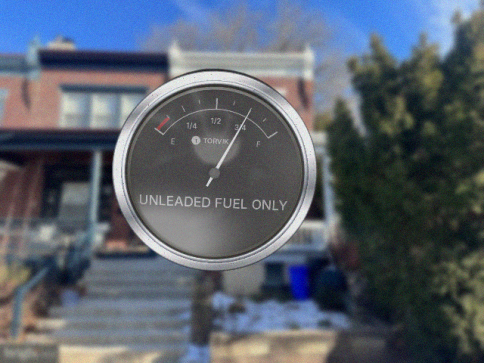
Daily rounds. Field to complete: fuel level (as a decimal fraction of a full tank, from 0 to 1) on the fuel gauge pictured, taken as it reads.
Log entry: 0.75
